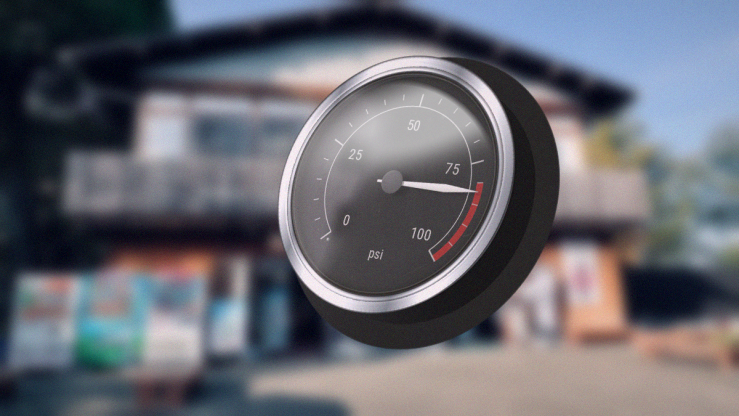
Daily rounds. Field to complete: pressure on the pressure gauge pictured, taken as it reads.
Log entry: 82.5 psi
